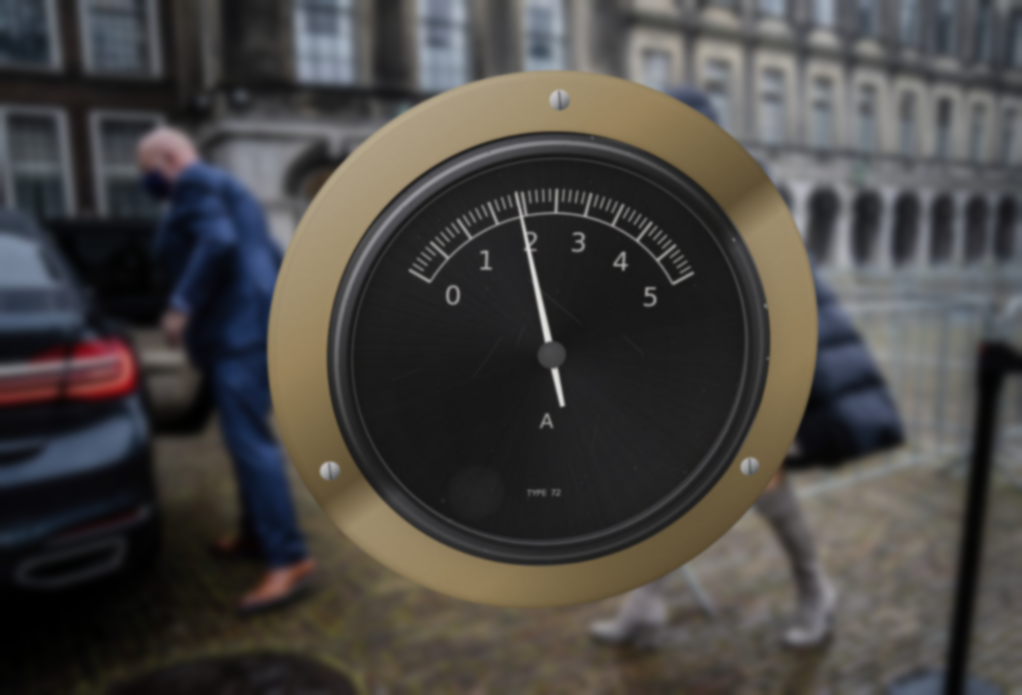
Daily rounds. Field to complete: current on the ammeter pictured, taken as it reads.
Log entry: 1.9 A
